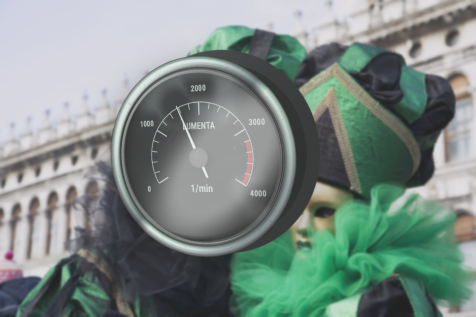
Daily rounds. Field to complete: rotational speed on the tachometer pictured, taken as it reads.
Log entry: 1600 rpm
